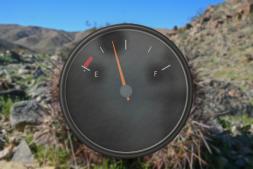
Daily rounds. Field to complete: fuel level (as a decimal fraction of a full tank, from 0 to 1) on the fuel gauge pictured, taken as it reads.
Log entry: 0.375
